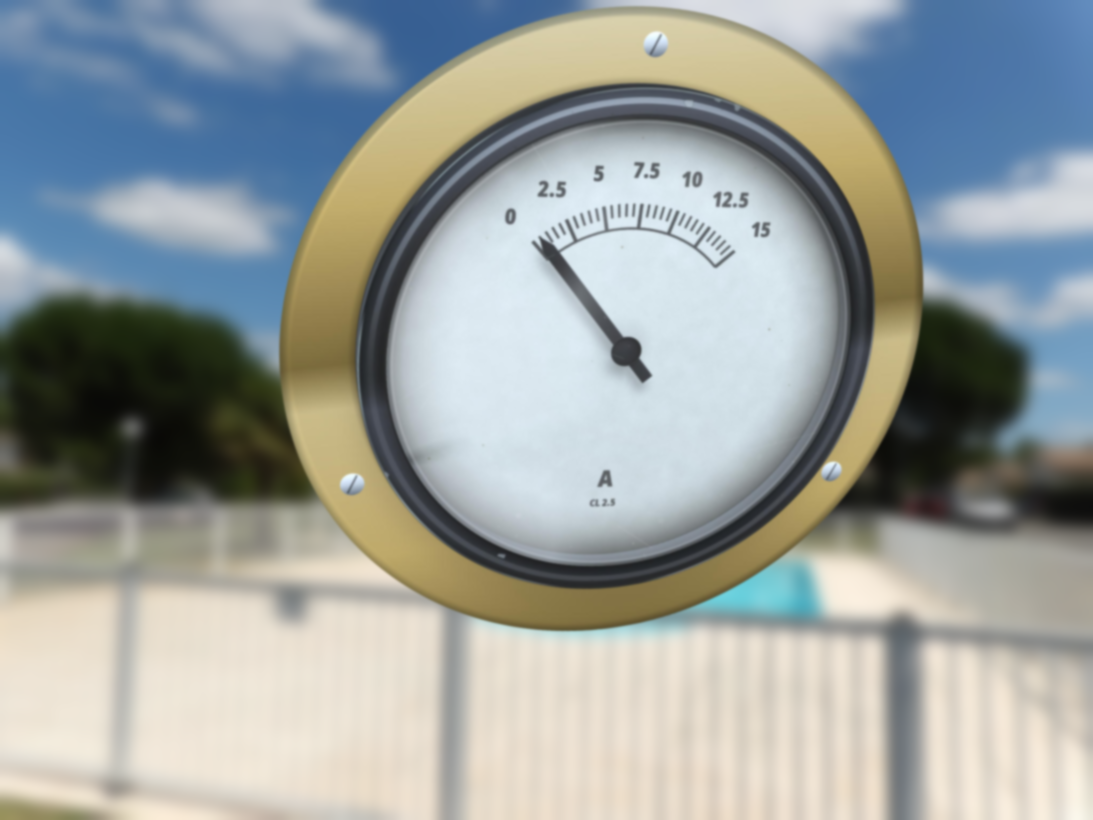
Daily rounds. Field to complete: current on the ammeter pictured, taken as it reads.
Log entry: 0.5 A
